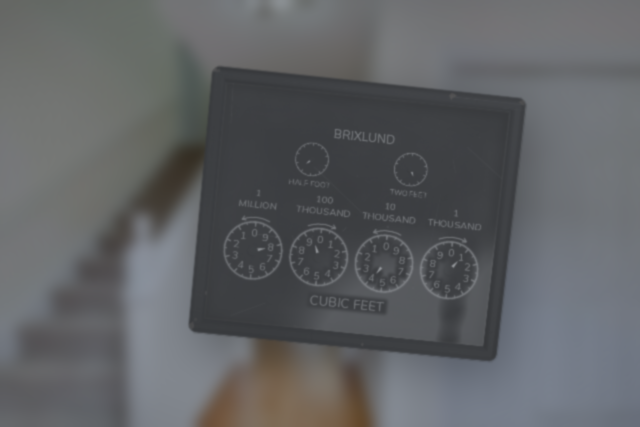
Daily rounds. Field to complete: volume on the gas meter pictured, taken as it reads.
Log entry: 794100 ft³
